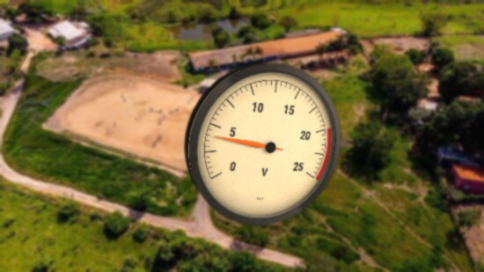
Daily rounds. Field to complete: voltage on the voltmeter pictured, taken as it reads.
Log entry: 4 V
